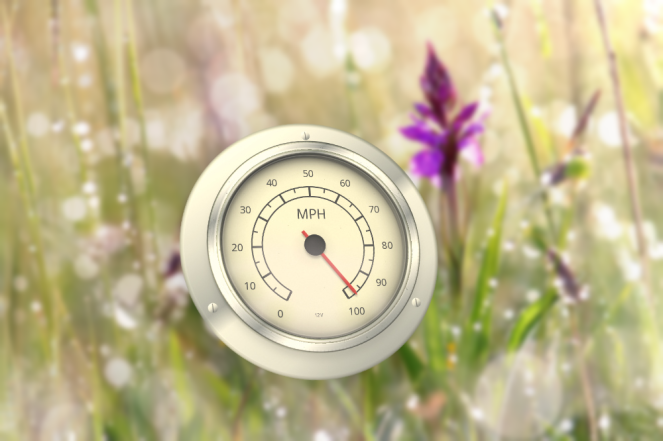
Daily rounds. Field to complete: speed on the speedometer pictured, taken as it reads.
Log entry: 97.5 mph
